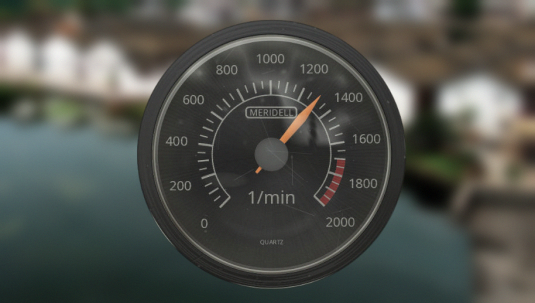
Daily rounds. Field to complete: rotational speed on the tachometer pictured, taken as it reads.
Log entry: 1300 rpm
